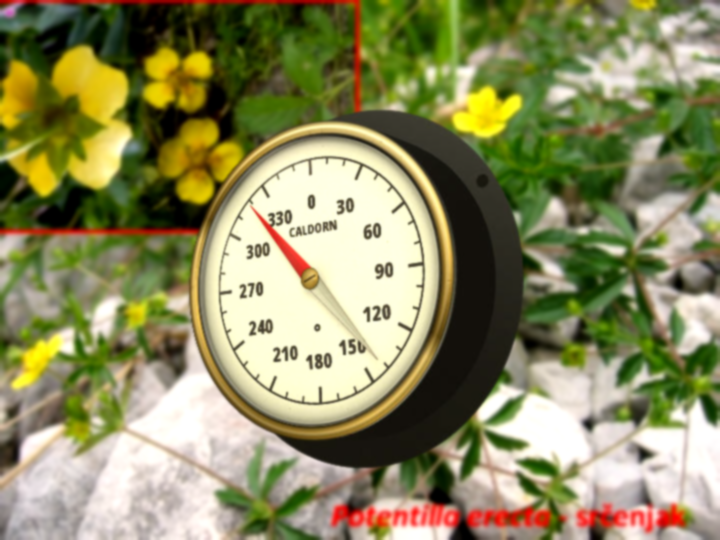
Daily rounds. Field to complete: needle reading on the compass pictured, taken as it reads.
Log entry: 320 °
